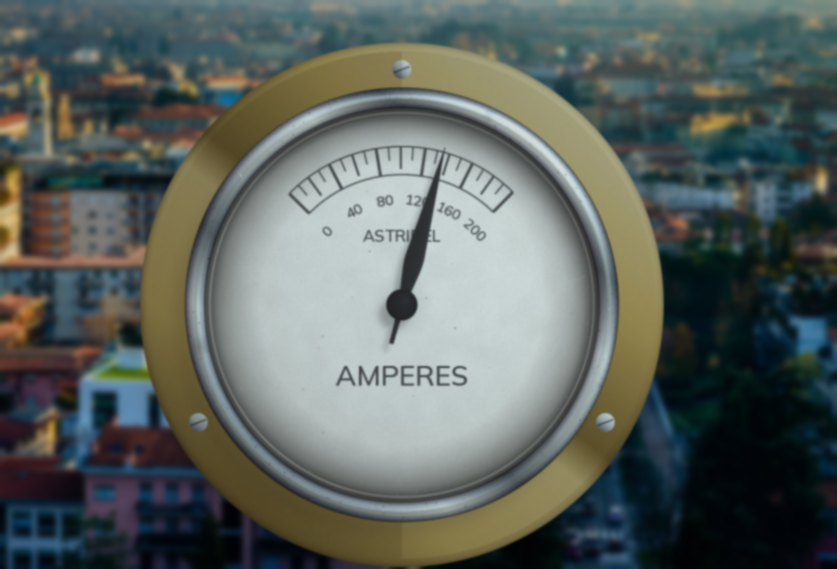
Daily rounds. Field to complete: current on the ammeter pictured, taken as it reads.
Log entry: 135 A
